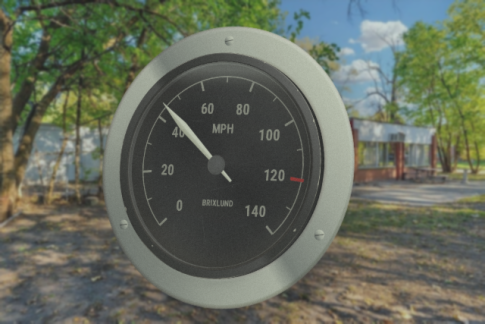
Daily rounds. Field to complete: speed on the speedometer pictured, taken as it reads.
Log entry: 45 mph
